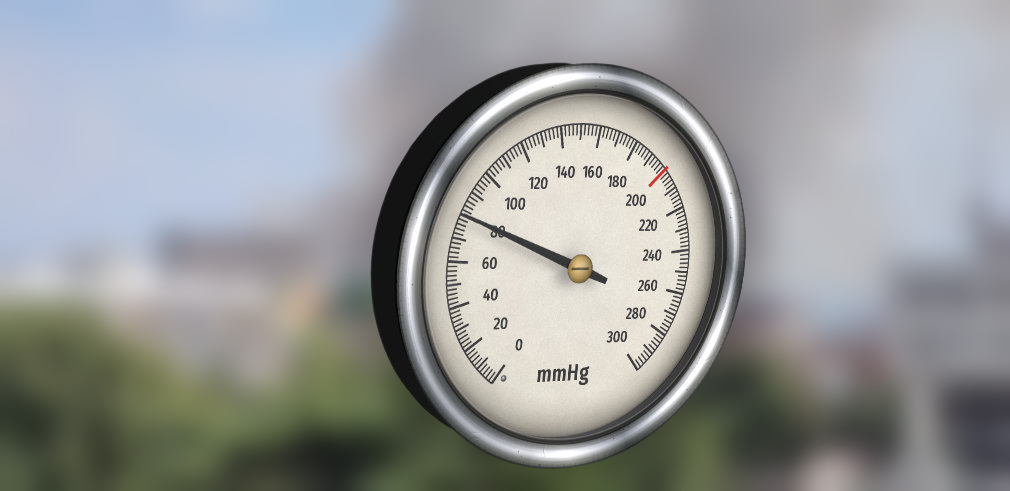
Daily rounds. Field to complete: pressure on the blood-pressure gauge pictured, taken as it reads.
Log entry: 80 mmHg
